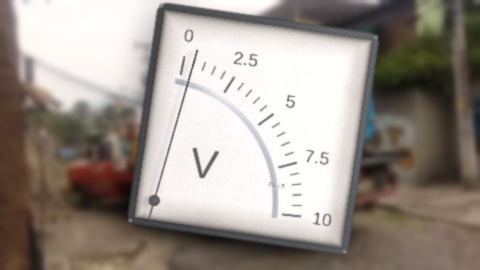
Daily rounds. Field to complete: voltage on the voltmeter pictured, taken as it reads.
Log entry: 0.5 V
